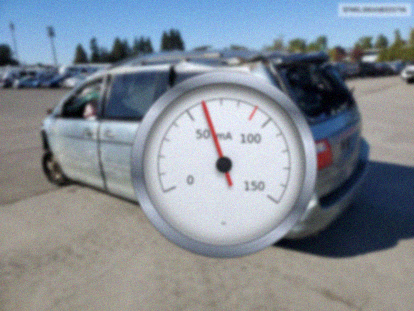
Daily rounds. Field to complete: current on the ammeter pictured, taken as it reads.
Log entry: 60 mA
